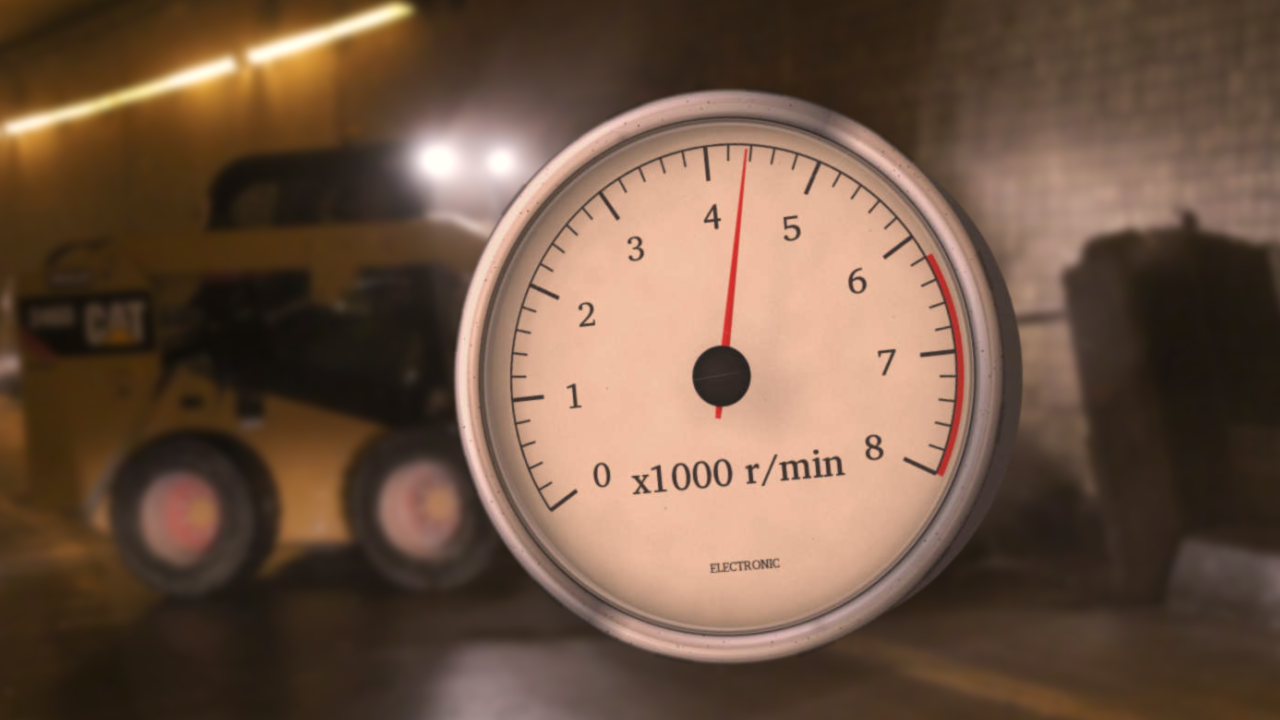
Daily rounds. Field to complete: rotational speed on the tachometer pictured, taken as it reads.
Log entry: 4400 rpm
